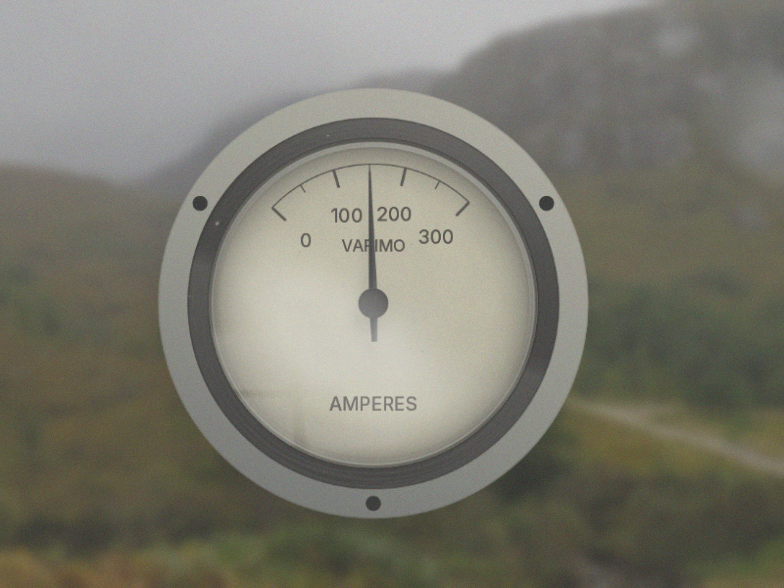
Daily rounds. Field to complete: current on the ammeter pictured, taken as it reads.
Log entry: 150 A
